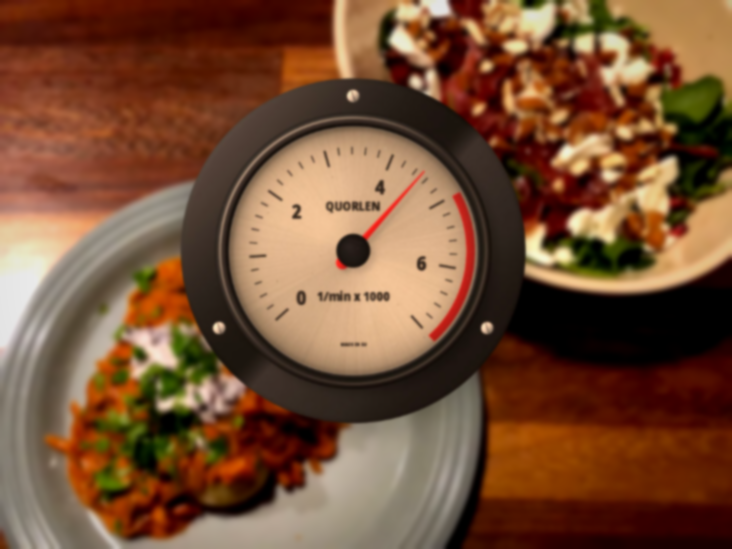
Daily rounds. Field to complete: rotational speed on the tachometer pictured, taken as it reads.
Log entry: 4500 rpm
